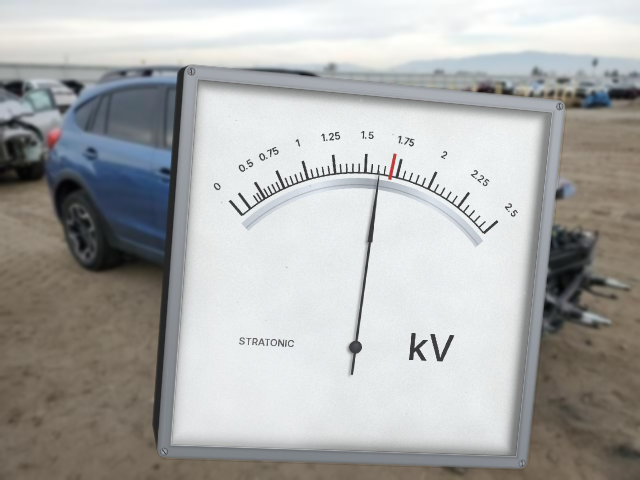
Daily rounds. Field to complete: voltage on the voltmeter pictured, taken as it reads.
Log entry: 1.6 kV
